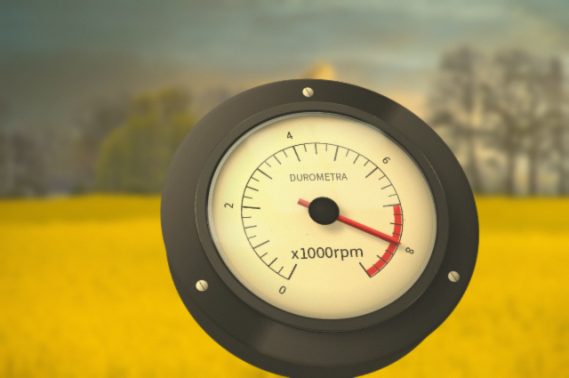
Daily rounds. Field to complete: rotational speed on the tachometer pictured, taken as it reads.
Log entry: 8000 rpm
